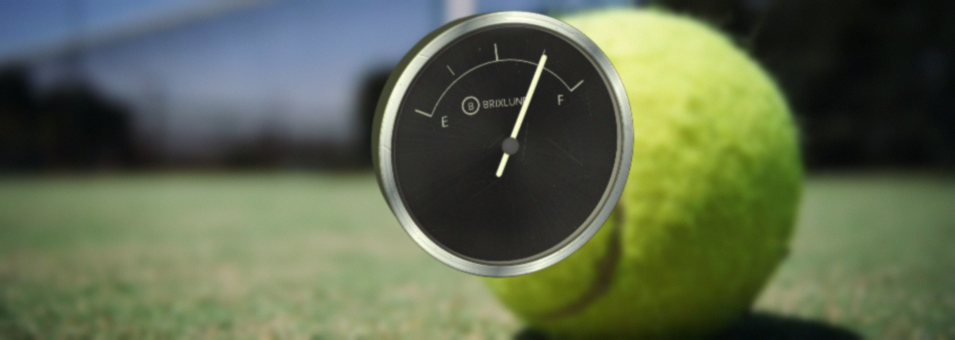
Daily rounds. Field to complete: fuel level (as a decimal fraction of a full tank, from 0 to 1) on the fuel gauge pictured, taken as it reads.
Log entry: 0.75
